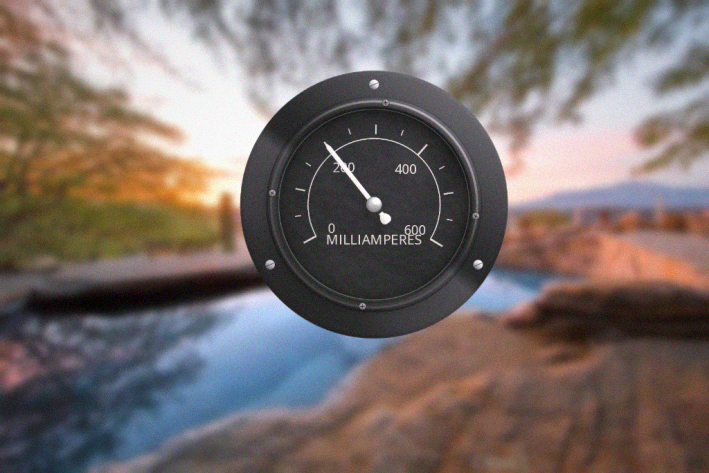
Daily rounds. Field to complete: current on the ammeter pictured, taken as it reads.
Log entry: 200 mA
